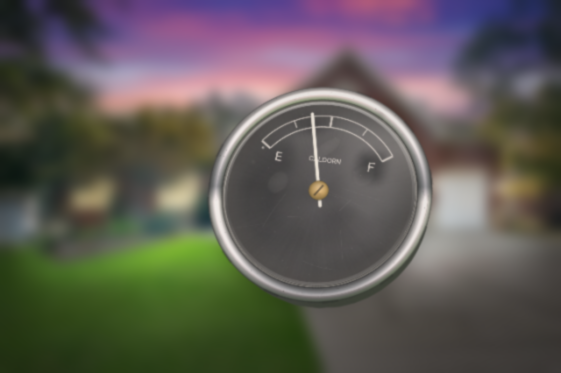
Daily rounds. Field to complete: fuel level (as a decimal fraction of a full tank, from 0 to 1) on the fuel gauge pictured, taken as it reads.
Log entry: 0.375
